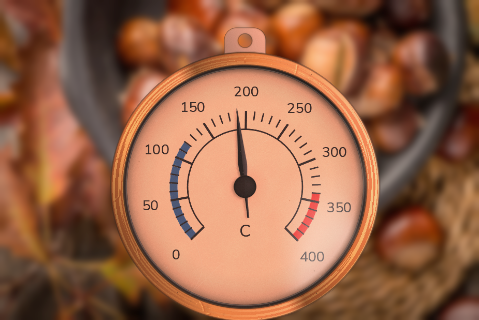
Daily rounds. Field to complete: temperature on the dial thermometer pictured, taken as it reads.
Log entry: 190 °C
